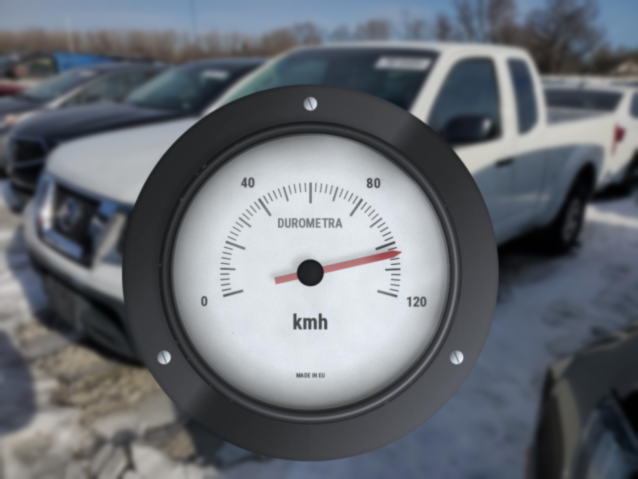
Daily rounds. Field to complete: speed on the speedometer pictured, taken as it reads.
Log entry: 104 km/h
